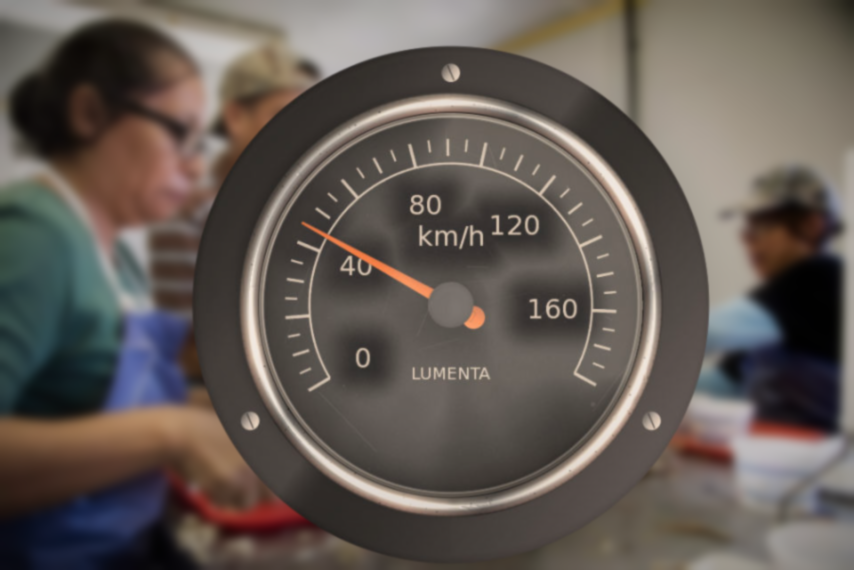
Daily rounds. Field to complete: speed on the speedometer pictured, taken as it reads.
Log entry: 45 km/h
